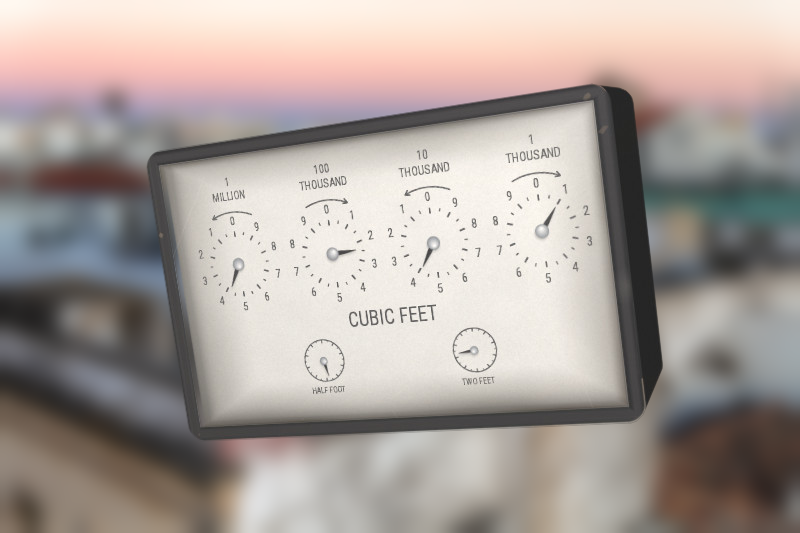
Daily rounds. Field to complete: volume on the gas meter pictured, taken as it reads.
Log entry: 424100 ft³
